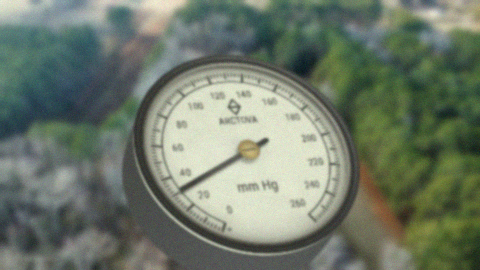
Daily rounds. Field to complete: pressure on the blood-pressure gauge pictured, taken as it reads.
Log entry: 30 mmHg
